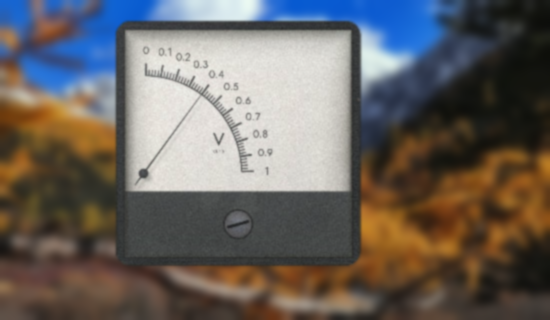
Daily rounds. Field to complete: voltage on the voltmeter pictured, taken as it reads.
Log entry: 0.4 V
